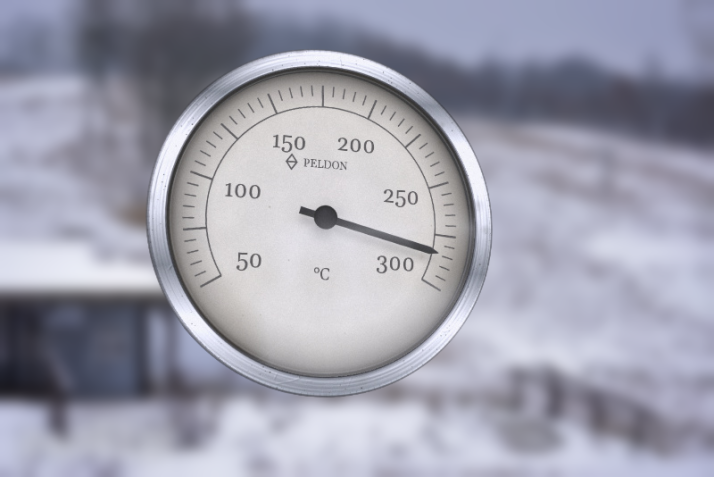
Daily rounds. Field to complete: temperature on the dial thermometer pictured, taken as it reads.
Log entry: 285 °C
